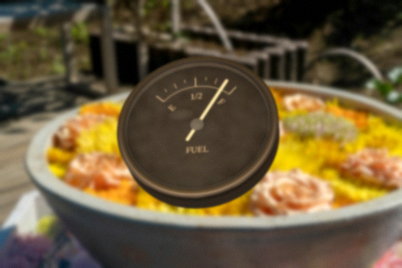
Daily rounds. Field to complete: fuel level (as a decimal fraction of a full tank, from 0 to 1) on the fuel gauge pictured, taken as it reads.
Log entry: 0.875
